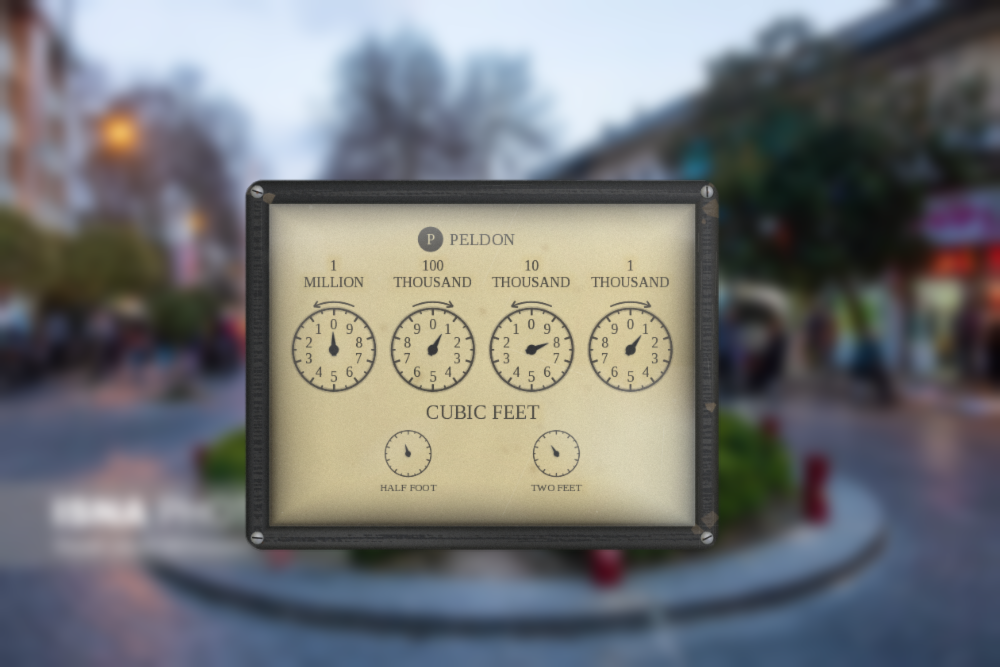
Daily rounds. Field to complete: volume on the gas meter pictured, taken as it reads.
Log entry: 8100 ft³
